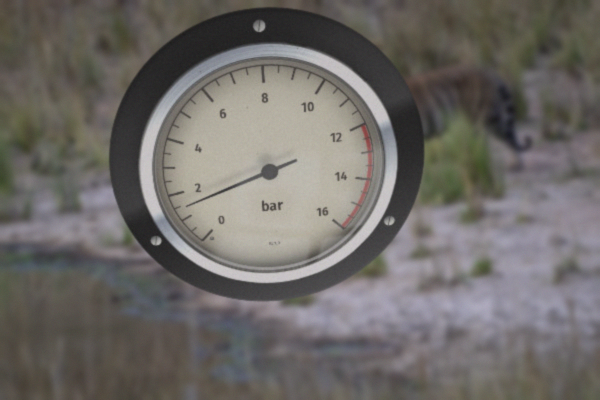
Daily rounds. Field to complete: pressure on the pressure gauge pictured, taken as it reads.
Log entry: 1.5 bar
